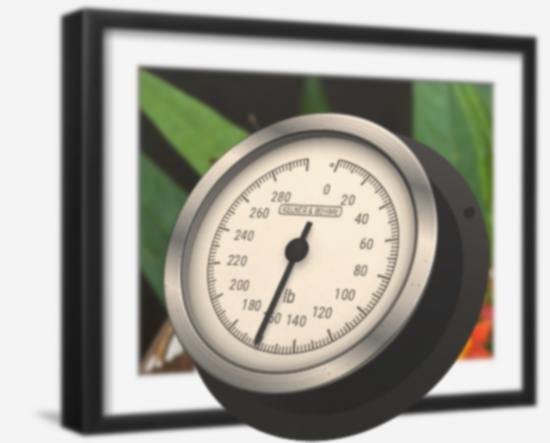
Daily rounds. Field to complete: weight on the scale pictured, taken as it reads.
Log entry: 160 lb
